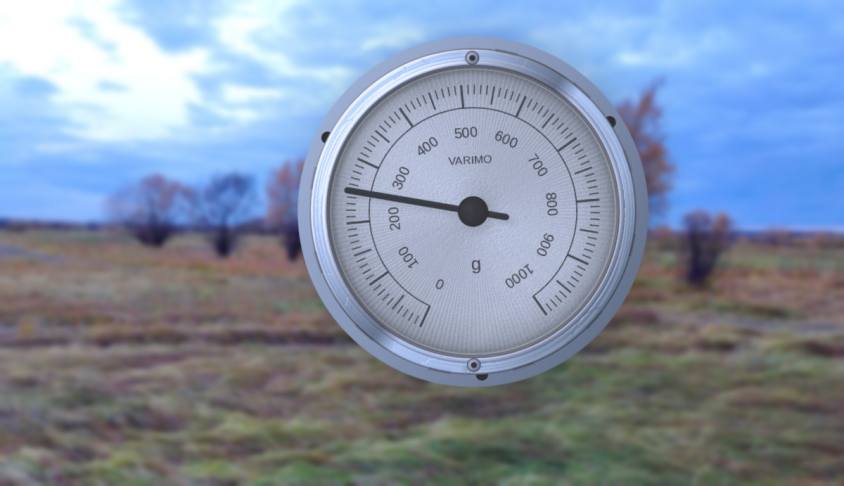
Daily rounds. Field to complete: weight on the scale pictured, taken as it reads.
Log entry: 250 g
